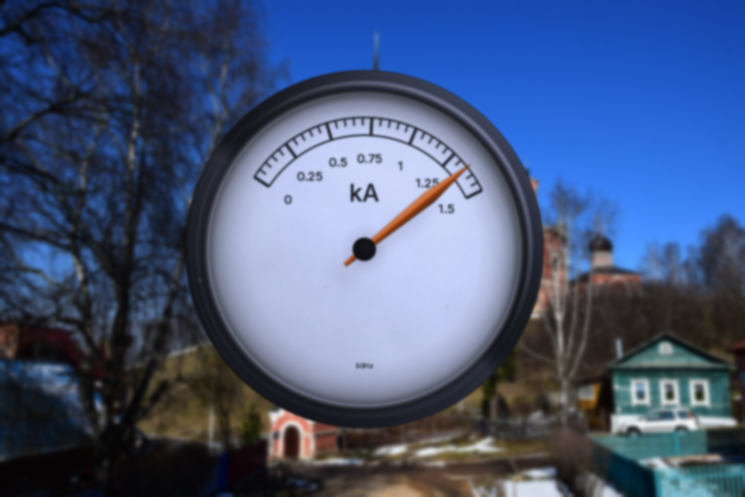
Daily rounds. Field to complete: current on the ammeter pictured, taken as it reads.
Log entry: 1.35 kA
